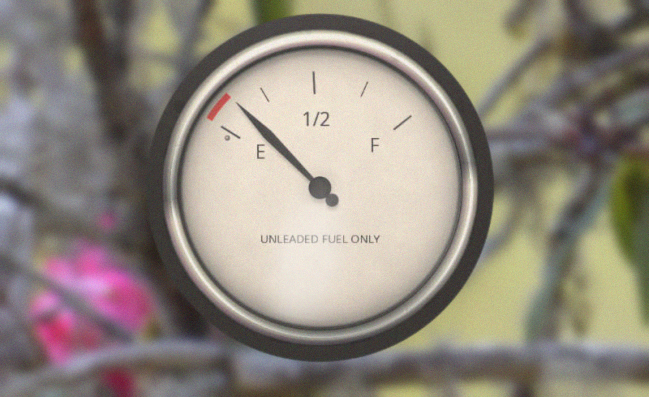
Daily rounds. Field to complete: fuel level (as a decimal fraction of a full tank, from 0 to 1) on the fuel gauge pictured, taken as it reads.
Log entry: 0.125
